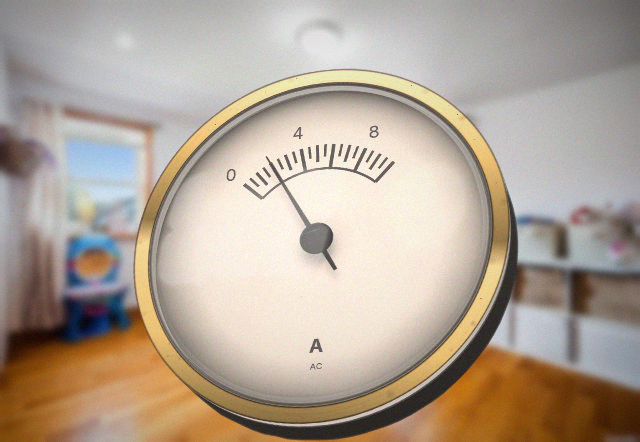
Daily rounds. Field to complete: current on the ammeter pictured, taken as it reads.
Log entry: 2 A
